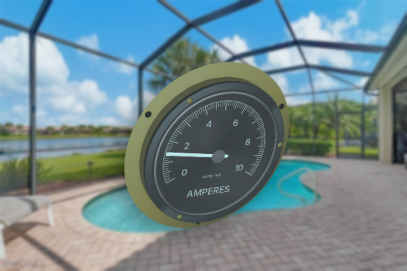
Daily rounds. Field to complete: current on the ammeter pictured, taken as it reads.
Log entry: 1.5 A
